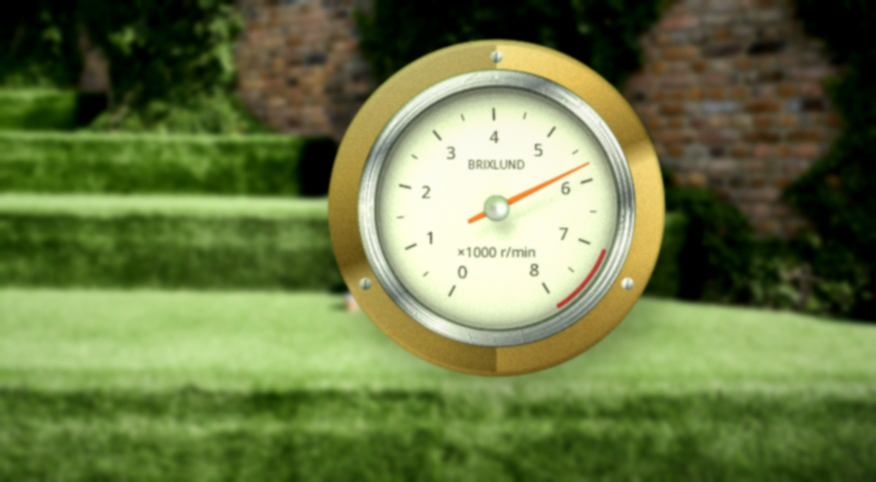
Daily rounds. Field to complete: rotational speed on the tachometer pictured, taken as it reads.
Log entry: 5750 rpm
